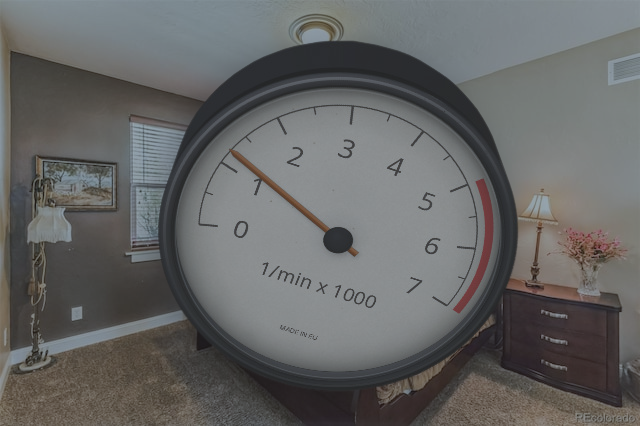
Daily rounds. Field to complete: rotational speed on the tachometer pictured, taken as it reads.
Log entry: 1250 rpm
